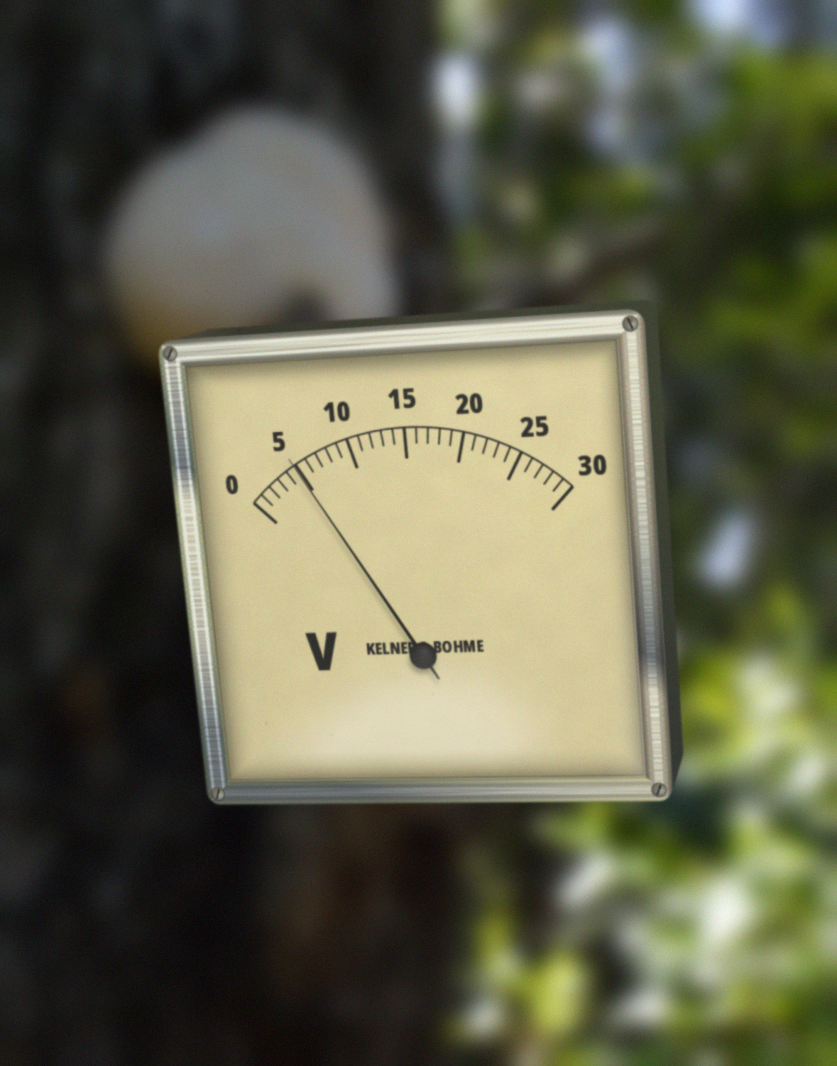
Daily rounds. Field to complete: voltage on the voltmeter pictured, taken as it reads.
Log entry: 5 V
